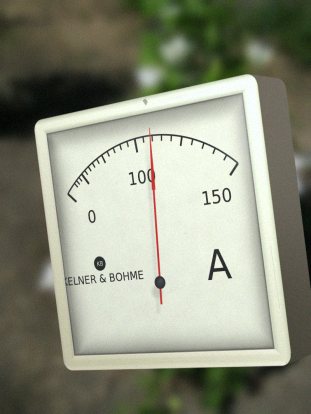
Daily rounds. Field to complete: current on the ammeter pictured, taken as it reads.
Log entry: 110 A
